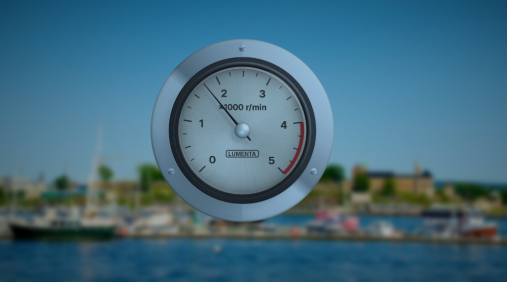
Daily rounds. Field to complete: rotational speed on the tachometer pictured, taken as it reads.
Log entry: 1750 rpm
